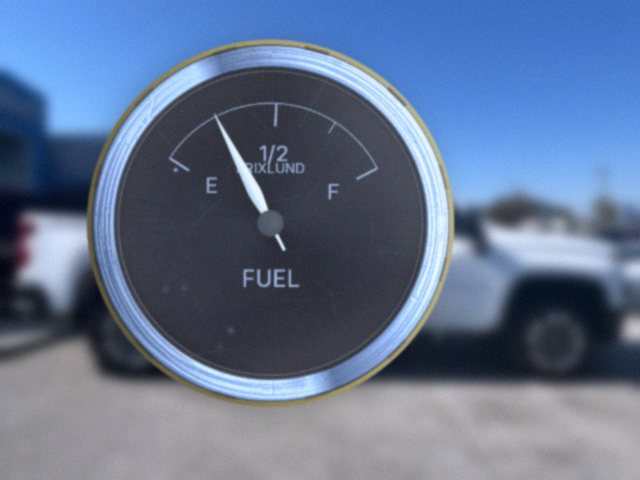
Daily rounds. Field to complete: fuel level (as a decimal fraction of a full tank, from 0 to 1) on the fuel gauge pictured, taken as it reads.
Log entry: 0.25
